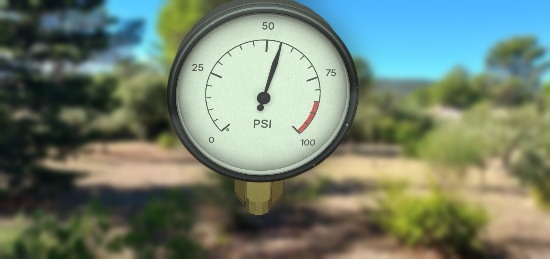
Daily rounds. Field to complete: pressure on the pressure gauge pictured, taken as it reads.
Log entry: 55 psi
